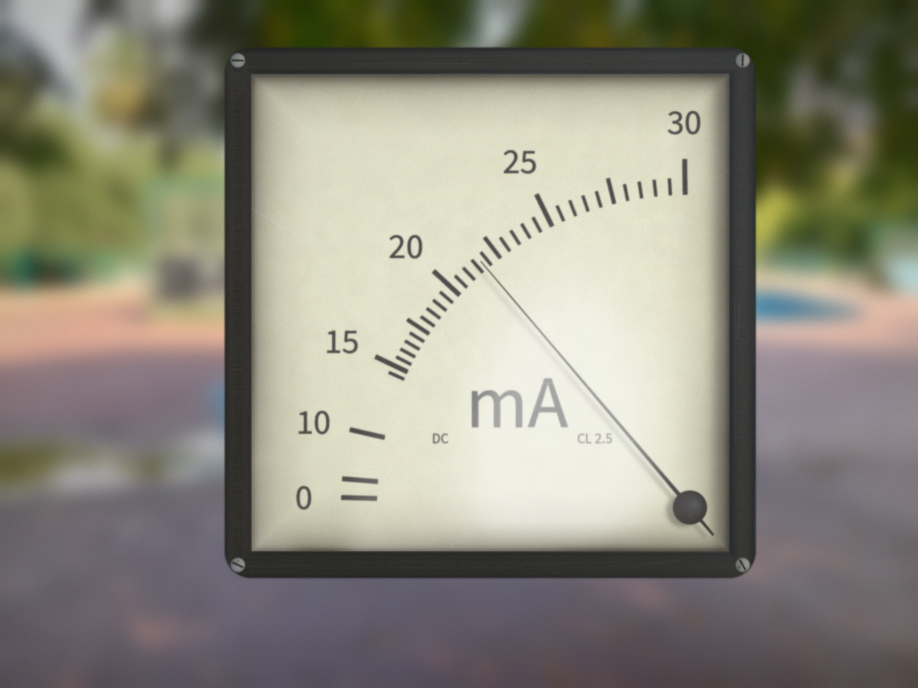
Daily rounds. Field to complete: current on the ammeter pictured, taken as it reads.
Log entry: 21.75 mA
